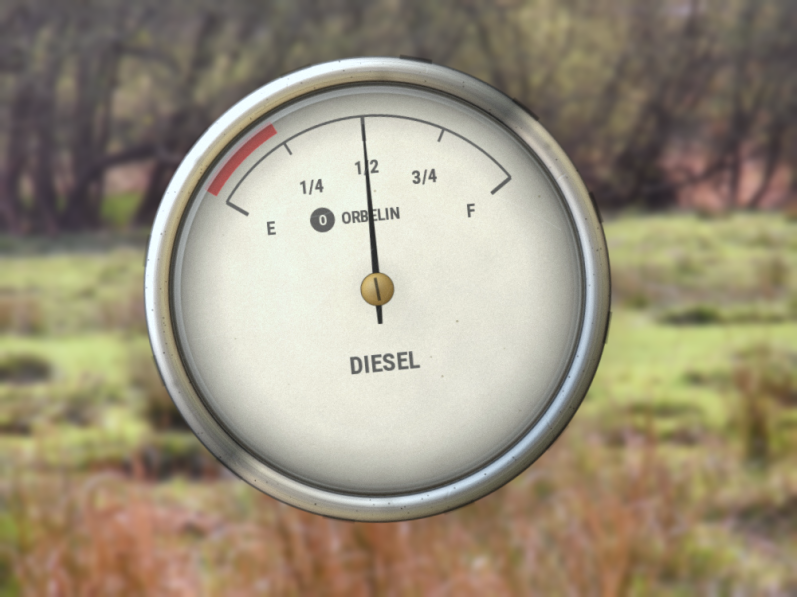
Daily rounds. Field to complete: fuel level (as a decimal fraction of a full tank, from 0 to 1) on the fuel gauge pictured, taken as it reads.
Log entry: 0.5
